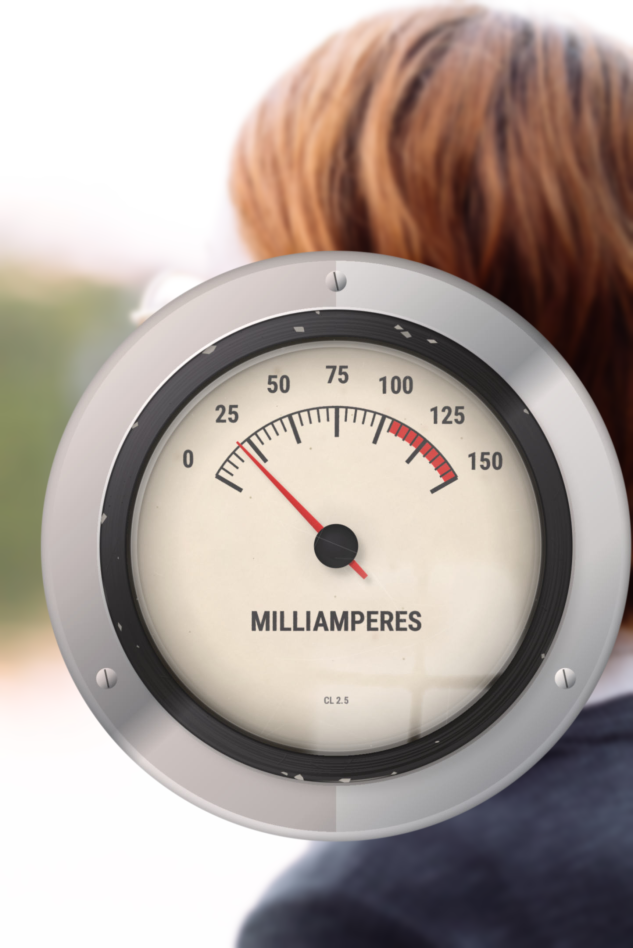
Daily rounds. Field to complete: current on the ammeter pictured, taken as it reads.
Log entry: 20 mA
